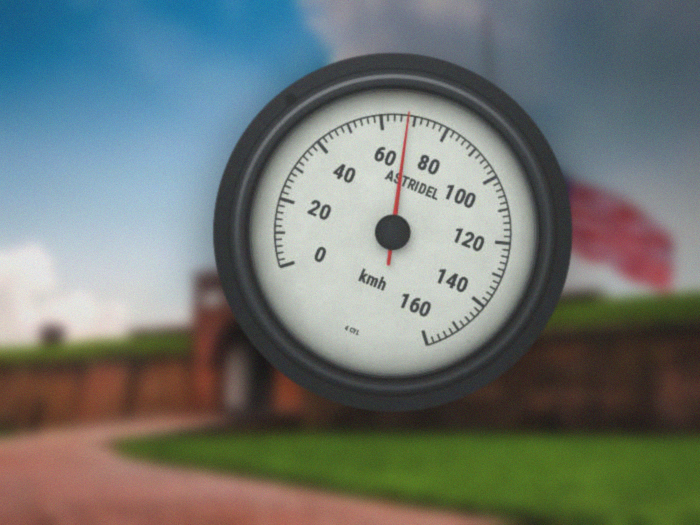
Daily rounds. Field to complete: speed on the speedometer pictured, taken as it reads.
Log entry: 68 km/h
